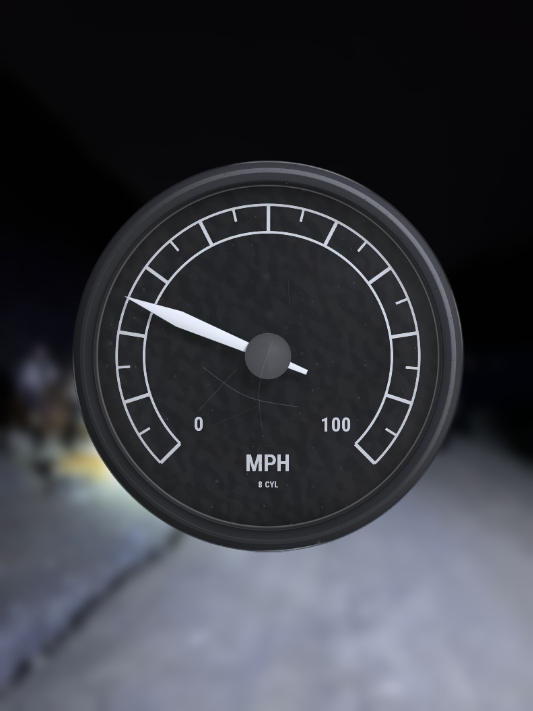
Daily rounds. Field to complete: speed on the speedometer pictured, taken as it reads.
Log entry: 25 mph
